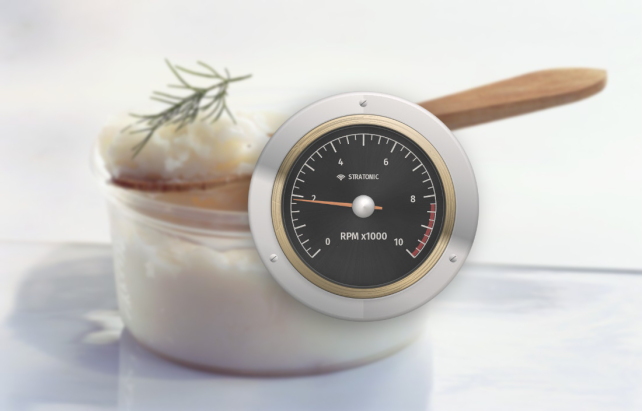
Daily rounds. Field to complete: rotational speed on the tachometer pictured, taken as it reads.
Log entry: 1875 rpm
